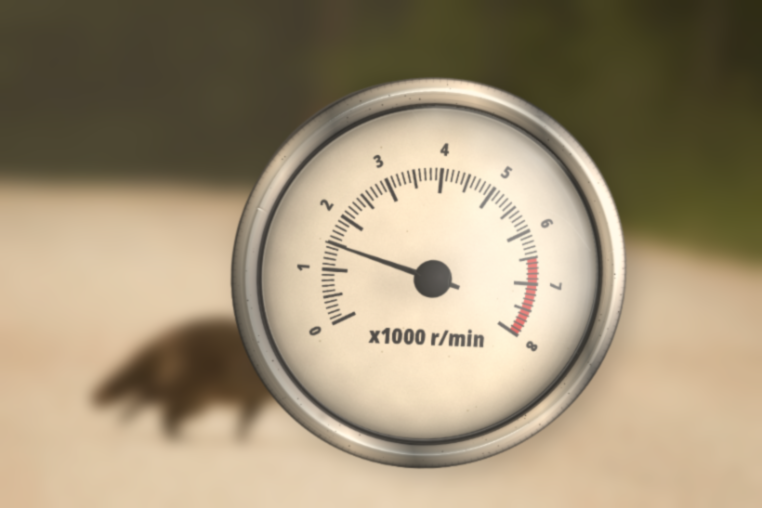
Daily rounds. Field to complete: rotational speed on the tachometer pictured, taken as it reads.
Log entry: 1500 rpm
